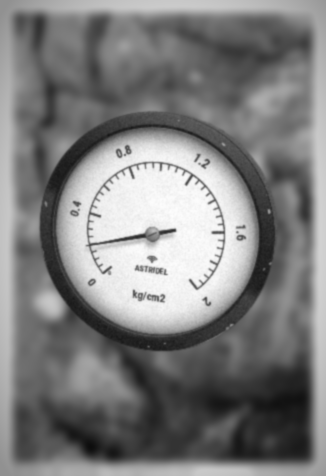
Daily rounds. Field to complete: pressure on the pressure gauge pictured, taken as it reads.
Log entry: 0.2 kg/cm²
